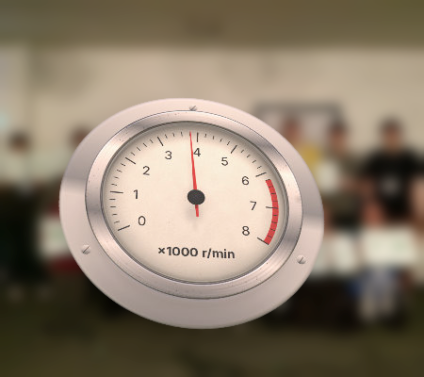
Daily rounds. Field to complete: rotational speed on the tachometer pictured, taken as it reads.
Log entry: 3800 rpm
